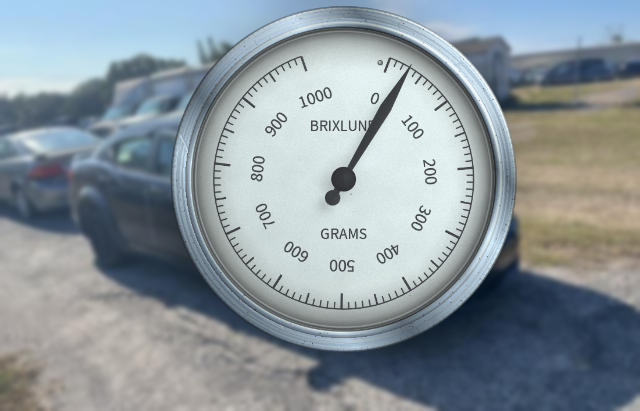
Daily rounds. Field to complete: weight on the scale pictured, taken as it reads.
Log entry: 30 g
